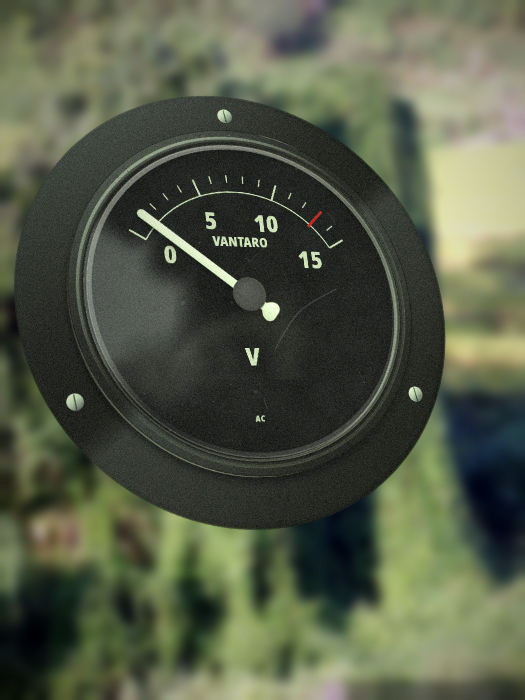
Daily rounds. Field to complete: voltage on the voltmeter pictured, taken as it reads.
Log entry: 1 V
